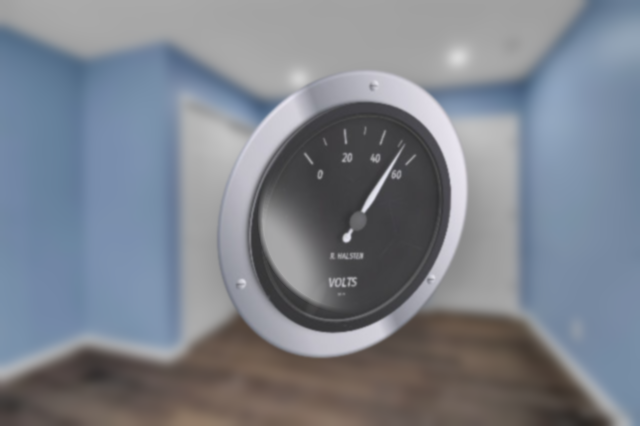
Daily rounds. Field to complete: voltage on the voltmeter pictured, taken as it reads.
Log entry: 50 V
